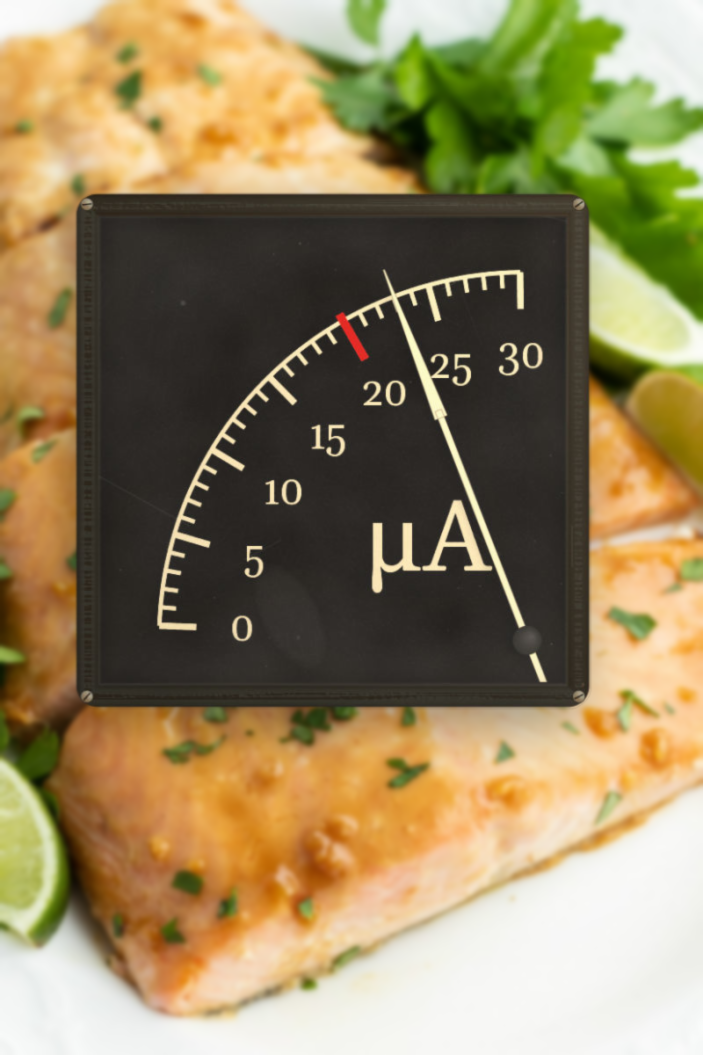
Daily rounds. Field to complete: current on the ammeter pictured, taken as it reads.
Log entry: 23 µA
